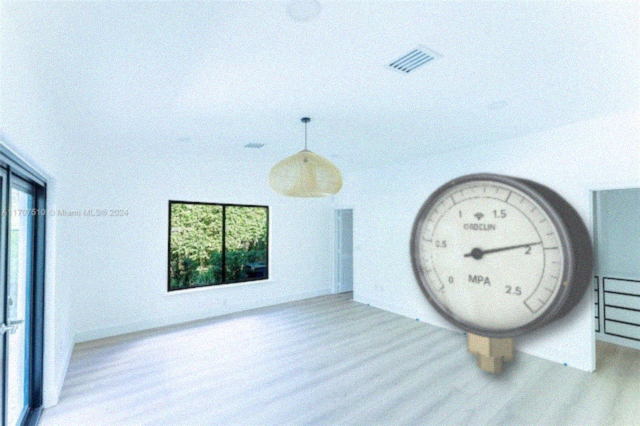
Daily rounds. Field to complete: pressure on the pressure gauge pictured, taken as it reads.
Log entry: 1.95 MPa
